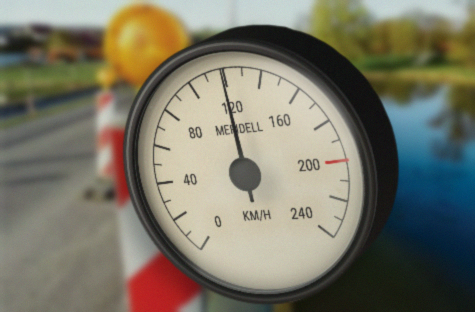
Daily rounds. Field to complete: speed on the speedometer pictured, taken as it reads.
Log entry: 120 km/h
